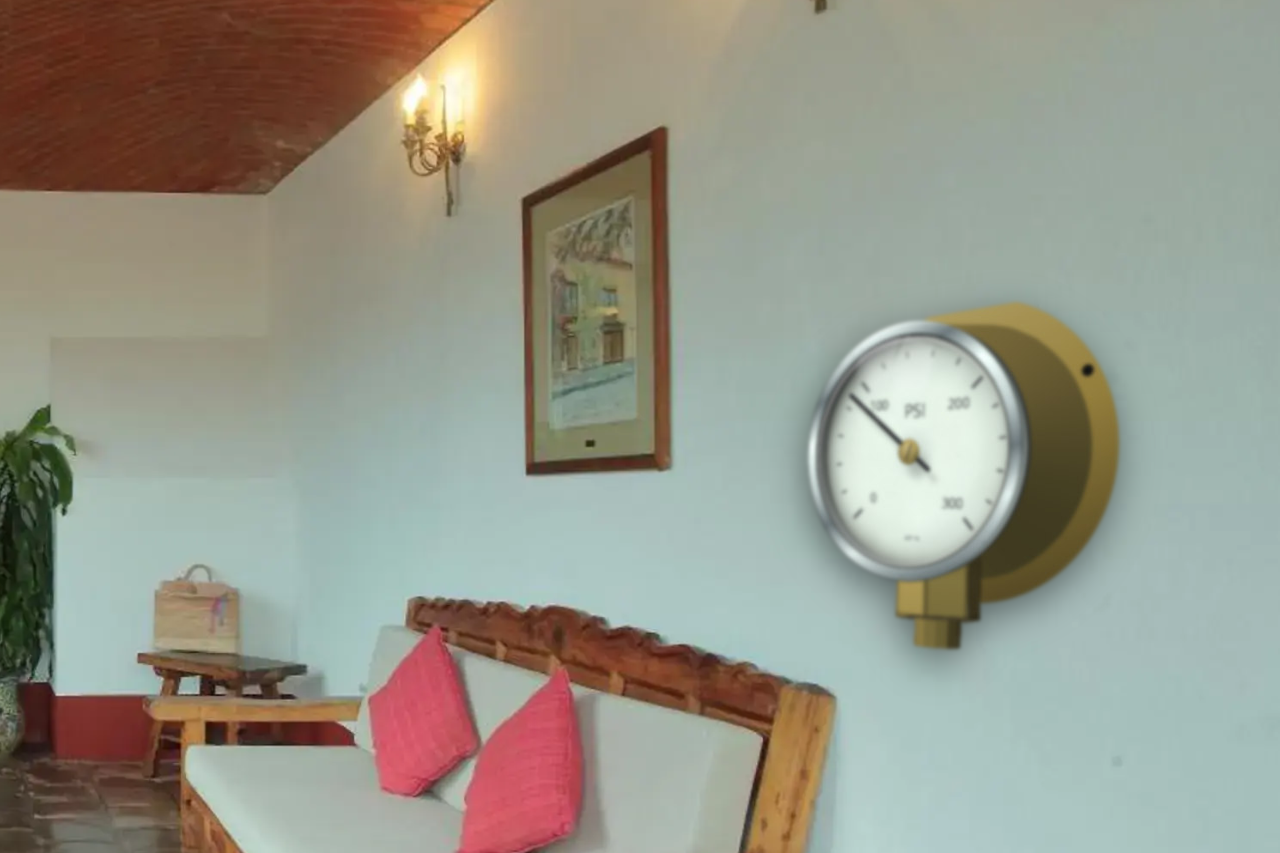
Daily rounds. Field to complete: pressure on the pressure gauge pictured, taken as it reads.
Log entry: 90 psi
